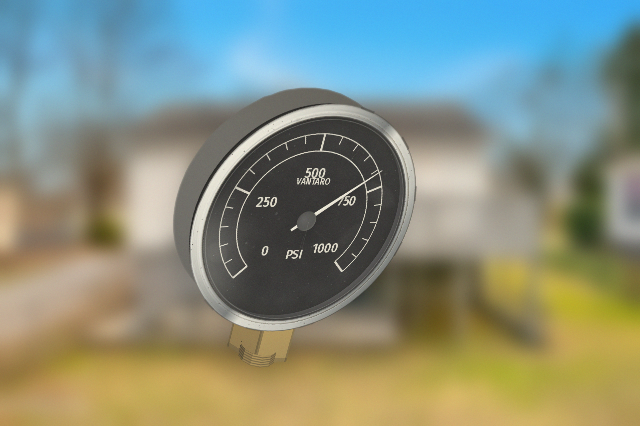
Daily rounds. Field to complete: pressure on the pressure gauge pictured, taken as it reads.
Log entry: 700 psi
